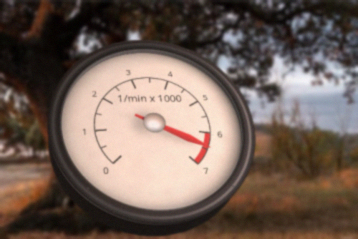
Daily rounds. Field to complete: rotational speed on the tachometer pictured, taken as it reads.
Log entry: 6500 rpm
